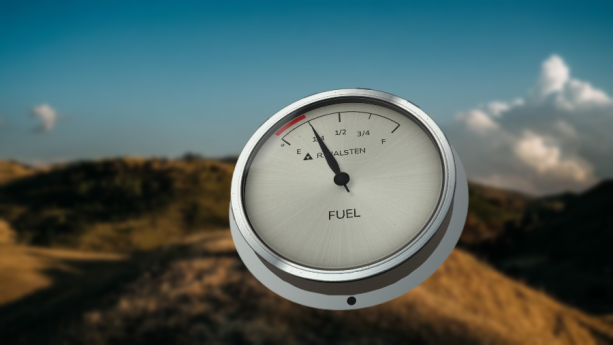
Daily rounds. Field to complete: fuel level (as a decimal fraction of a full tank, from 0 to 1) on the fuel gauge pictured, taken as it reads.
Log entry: 0.25
